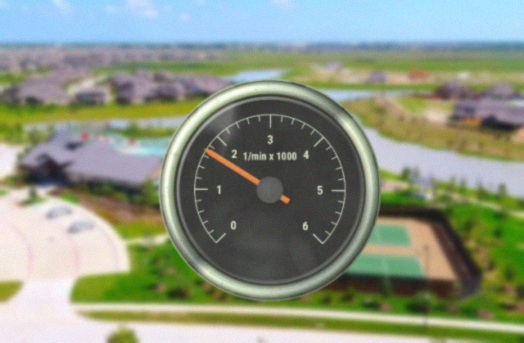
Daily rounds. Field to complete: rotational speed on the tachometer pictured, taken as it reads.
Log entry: 1700 rpm
